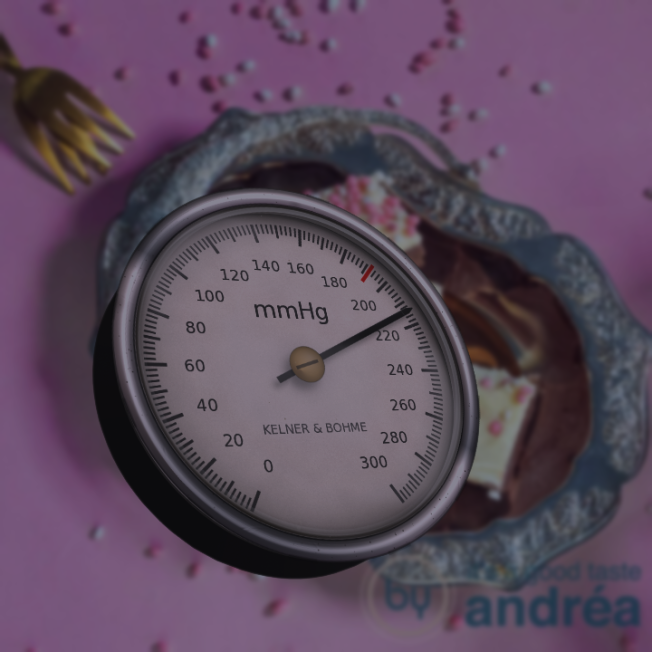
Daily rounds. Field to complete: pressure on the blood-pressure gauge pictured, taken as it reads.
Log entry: 214 mmHg
